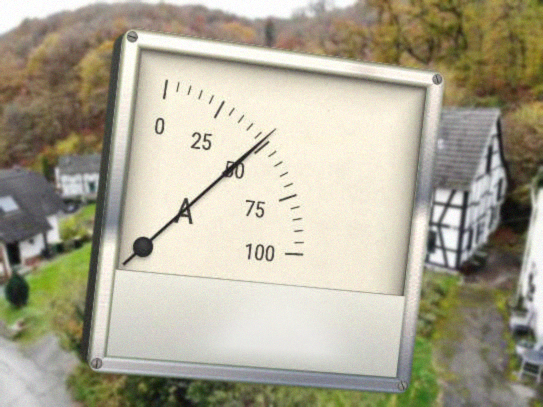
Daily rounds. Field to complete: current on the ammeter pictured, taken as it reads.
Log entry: 47.5 A
